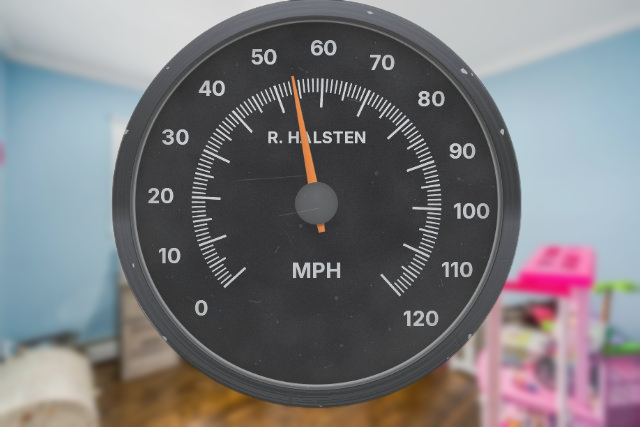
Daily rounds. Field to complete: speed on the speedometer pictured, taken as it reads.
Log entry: 54 mph
